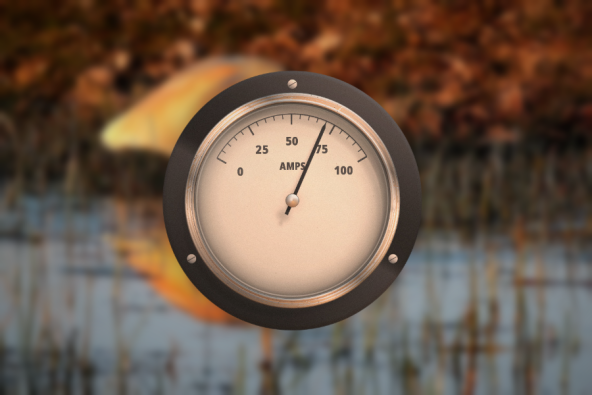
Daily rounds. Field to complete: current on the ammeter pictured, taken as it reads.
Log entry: 70 A
